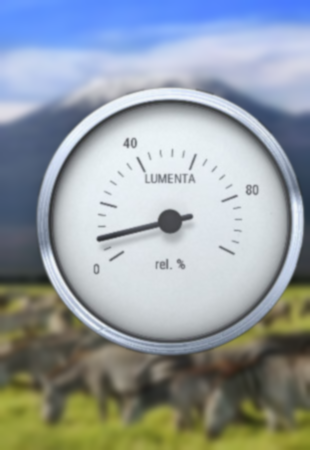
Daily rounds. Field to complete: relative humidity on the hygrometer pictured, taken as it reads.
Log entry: 8 %
